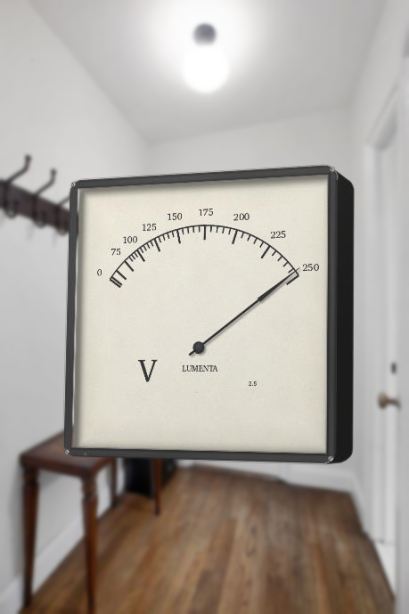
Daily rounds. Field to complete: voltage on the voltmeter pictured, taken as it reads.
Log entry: 247.5 V
